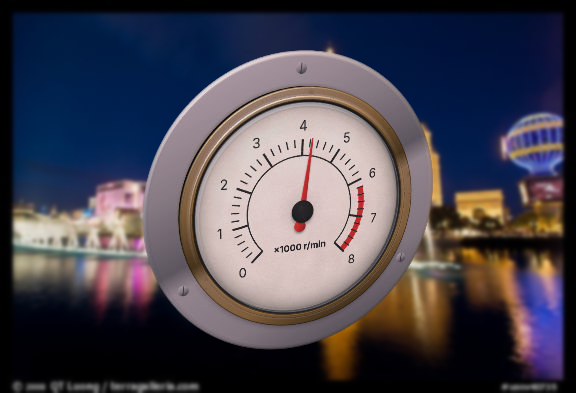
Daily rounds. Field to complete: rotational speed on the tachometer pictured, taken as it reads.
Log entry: 4200 rpm
